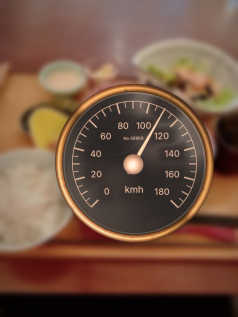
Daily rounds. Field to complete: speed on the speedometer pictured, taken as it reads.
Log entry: 110 km/h
